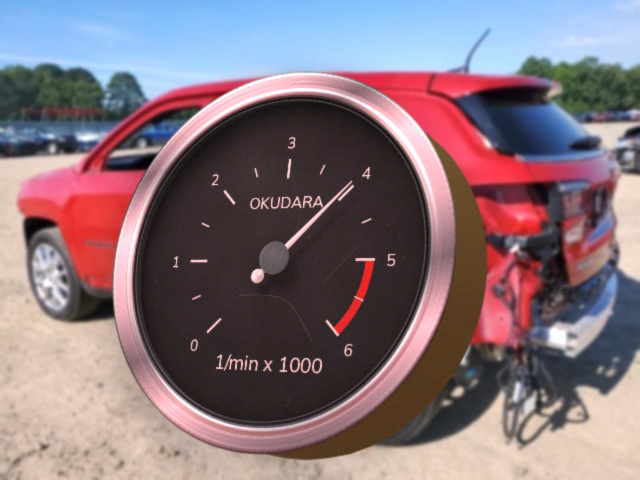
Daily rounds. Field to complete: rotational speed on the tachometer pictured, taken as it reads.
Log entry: 4000 rpm
